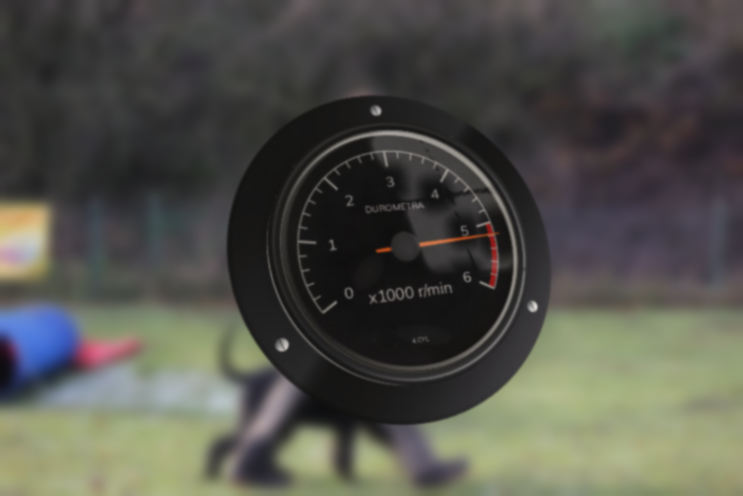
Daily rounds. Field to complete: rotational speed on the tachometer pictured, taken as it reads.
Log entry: 5200 rpm
